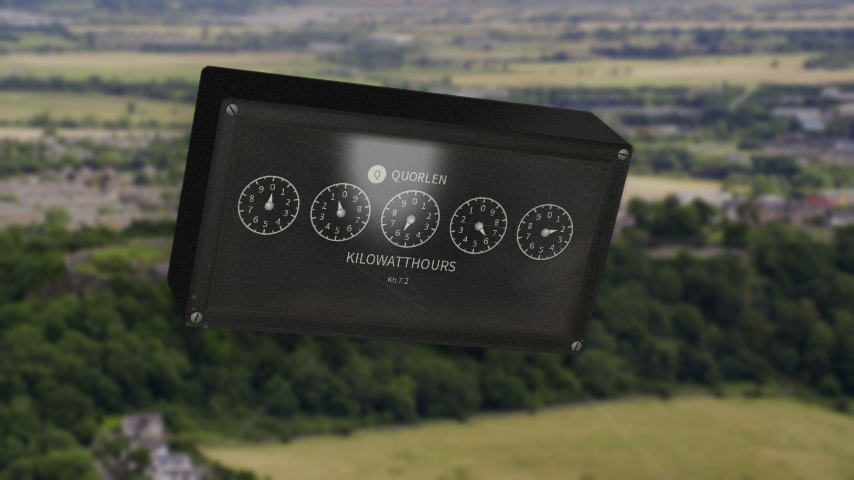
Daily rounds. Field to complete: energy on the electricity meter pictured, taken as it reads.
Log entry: 562 kWh
